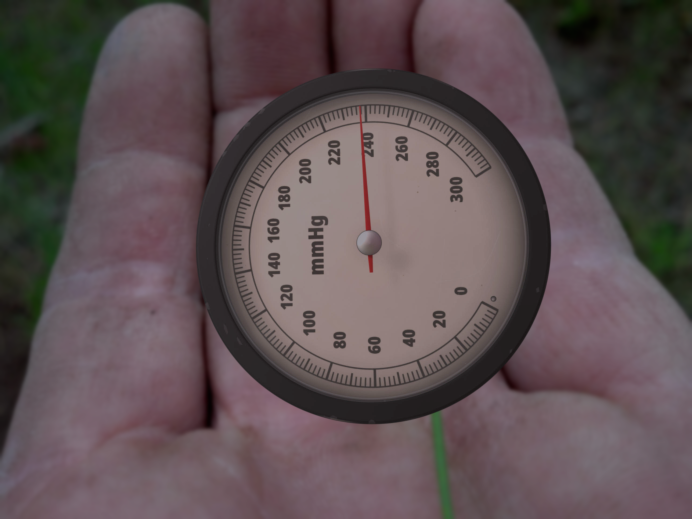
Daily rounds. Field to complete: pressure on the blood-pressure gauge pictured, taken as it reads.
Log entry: 238 mmHg
